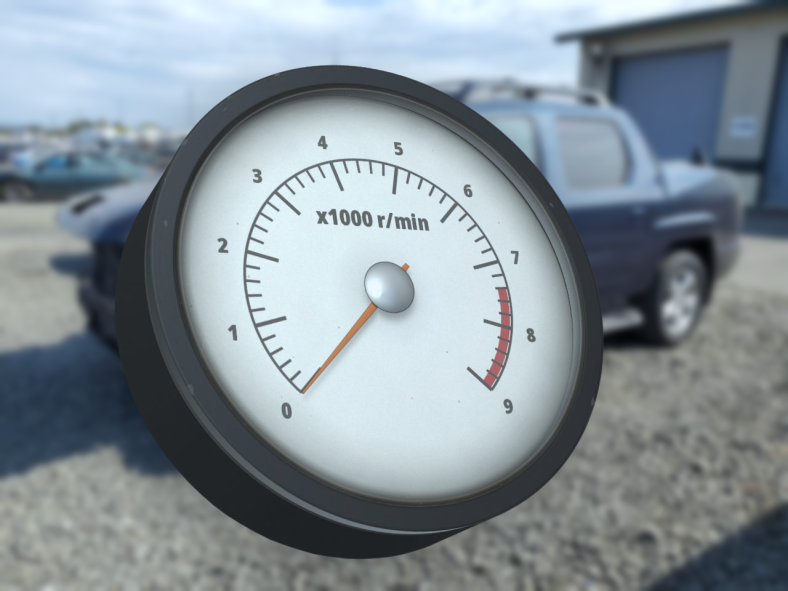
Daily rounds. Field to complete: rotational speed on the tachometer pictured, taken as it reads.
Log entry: 0 rpm
